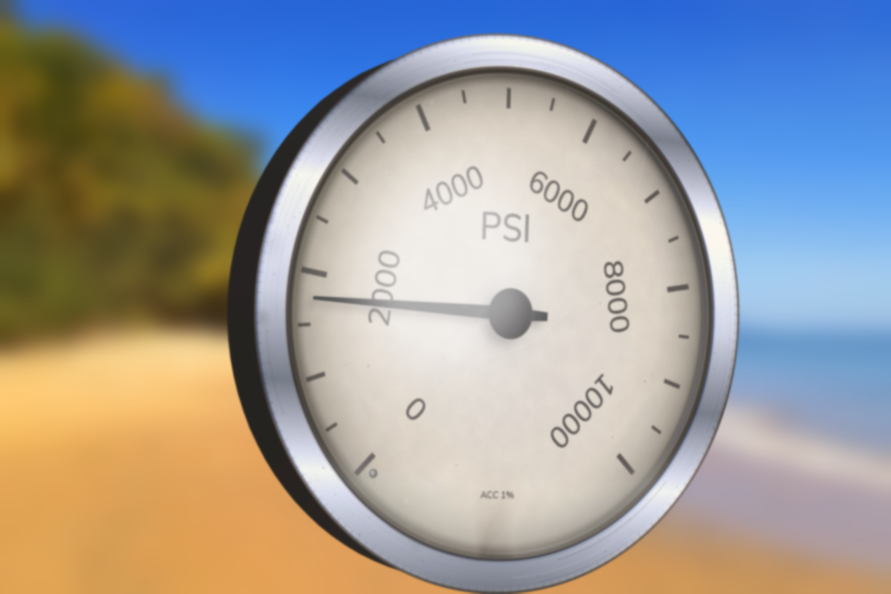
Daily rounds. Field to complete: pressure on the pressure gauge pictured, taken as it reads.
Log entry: 1750 psi
